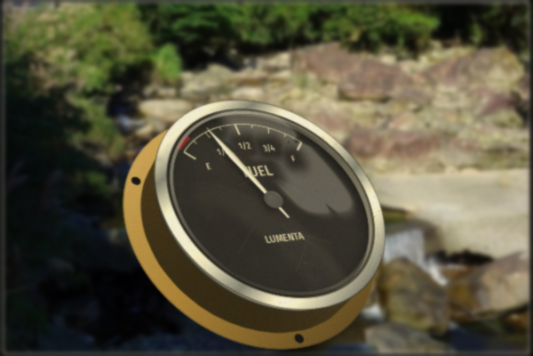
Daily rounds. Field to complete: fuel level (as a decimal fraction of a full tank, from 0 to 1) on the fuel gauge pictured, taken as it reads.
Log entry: 0.25
